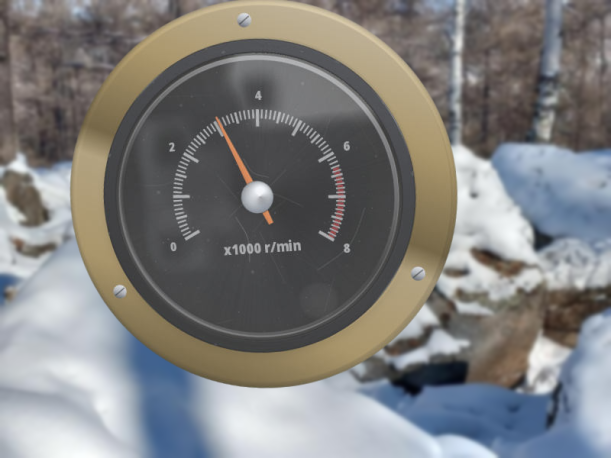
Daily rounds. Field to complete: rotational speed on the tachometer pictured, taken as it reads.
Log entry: 3100 rpm
